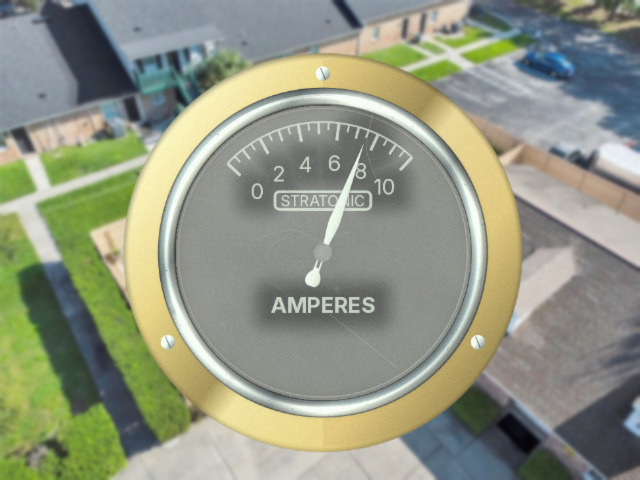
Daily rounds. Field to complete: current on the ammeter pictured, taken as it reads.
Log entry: 7.5 A
